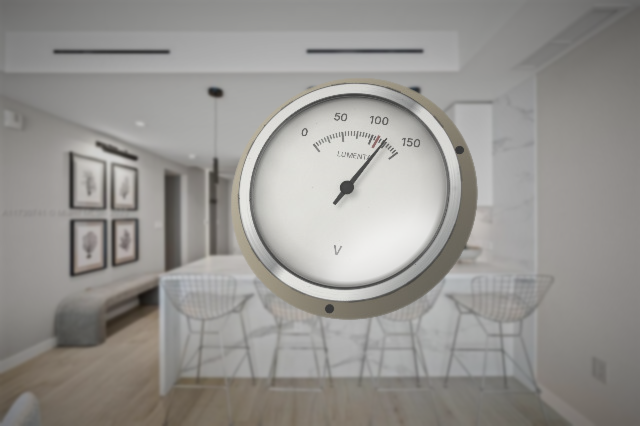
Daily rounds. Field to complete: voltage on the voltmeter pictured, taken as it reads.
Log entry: 125 V
